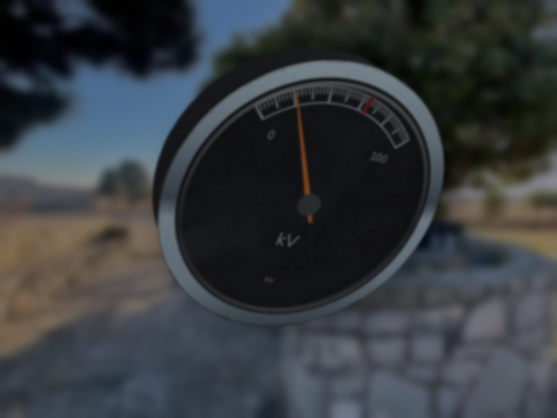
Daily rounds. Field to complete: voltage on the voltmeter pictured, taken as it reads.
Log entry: 20 kV
